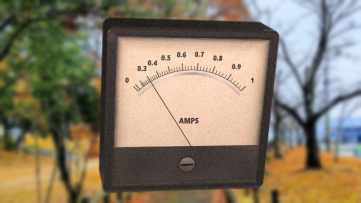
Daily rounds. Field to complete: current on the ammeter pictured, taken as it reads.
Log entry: 0.3 A
